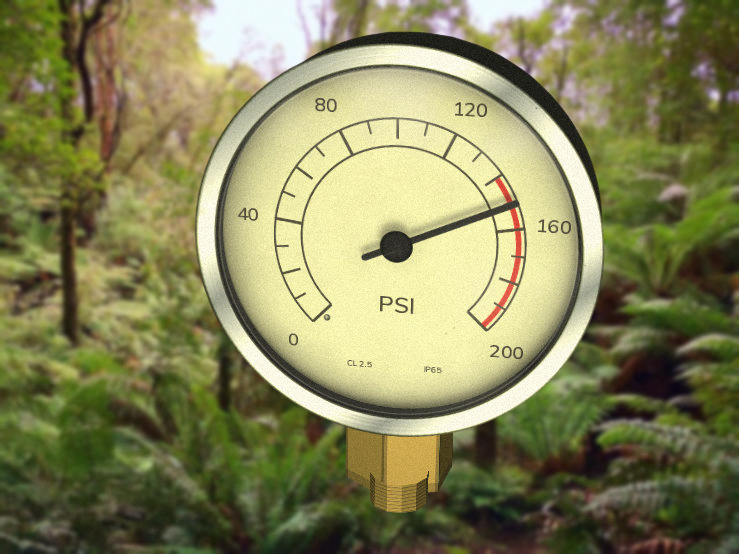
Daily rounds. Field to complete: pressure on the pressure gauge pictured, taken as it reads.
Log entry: 150 psi
